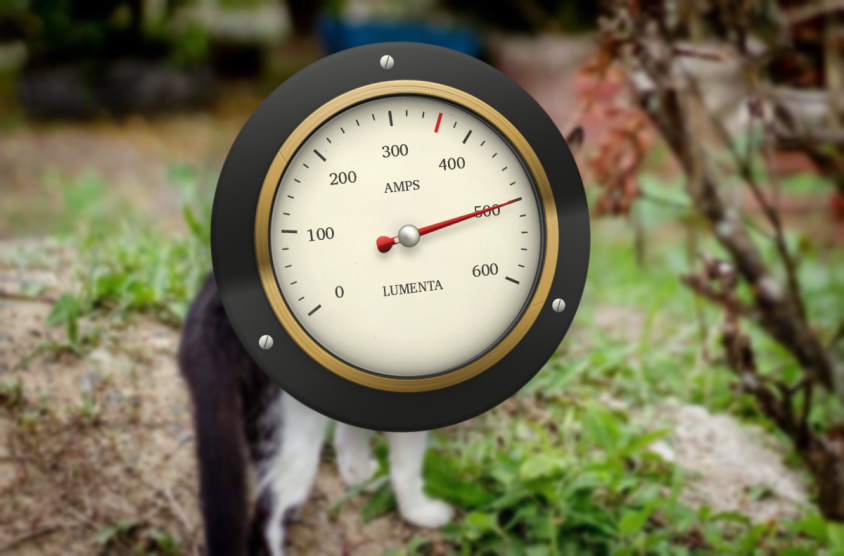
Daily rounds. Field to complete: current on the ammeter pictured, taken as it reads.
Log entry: 500 A
